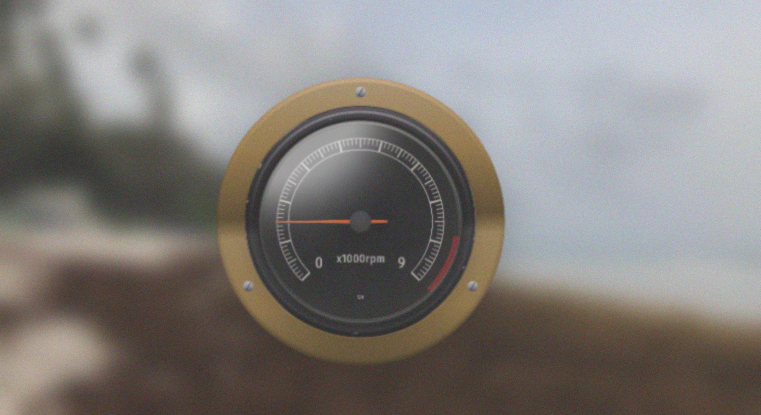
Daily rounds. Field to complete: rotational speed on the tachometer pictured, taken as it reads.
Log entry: 1500 rpm
